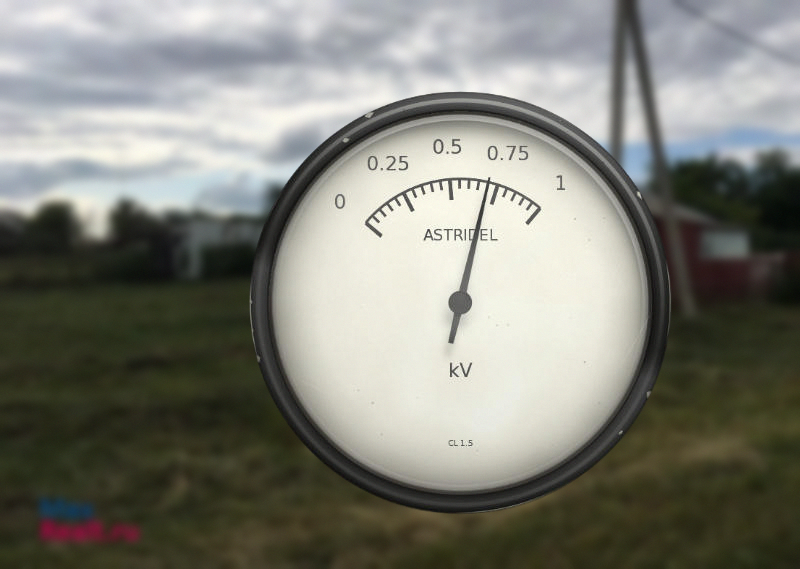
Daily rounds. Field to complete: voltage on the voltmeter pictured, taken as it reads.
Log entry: 0.7 kV
